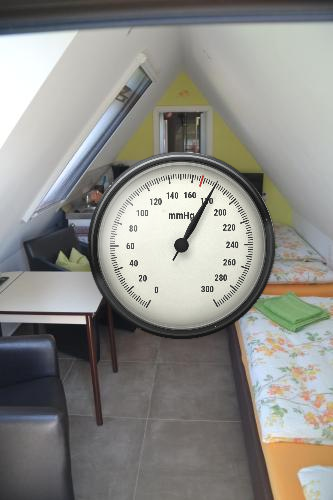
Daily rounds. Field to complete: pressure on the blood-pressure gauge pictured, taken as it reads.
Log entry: 180 mmHg
